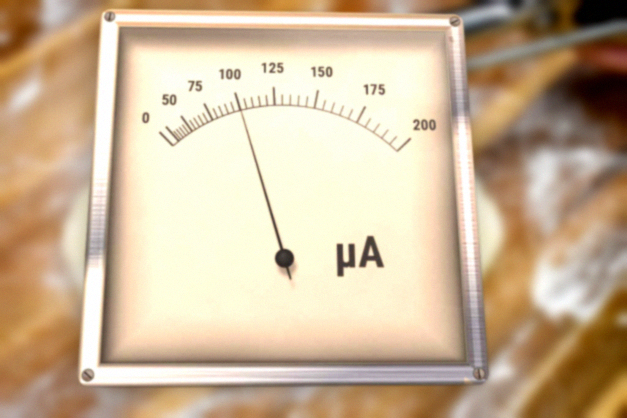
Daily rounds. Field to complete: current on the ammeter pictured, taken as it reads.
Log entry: 100 µA
